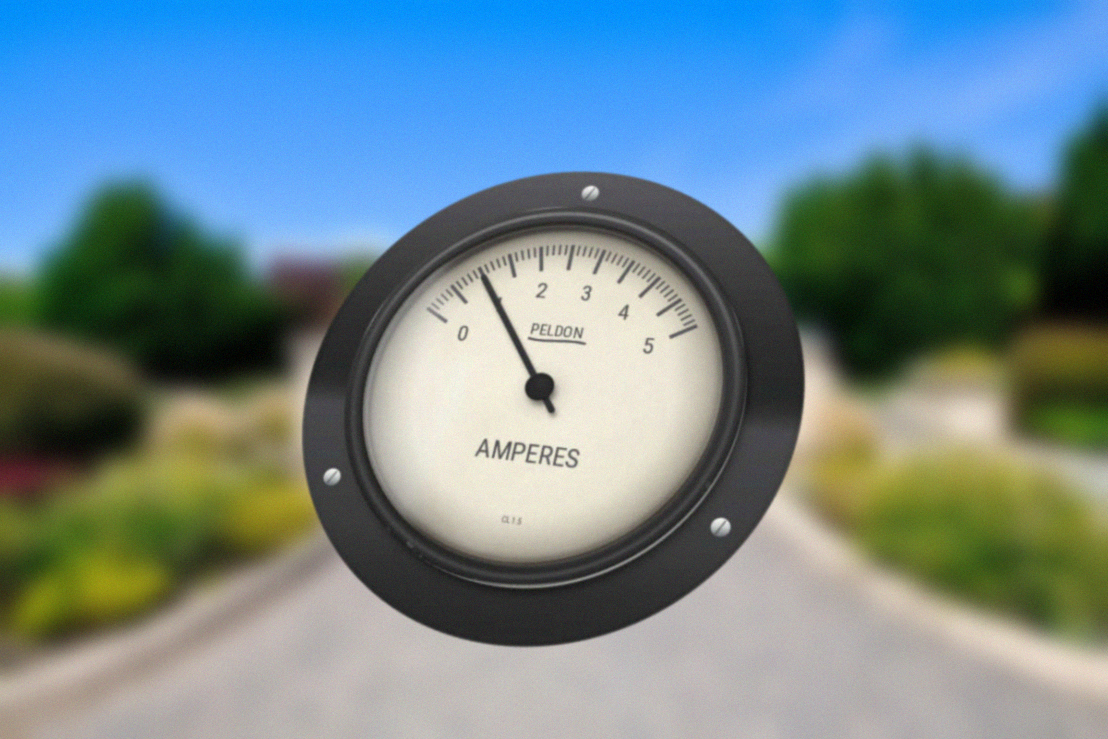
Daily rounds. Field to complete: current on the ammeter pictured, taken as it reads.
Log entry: 1 A
